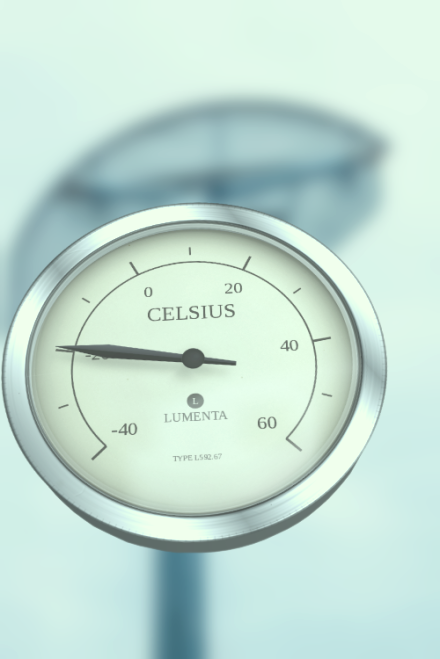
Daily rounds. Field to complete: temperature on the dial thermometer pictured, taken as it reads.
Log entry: -20 °C
